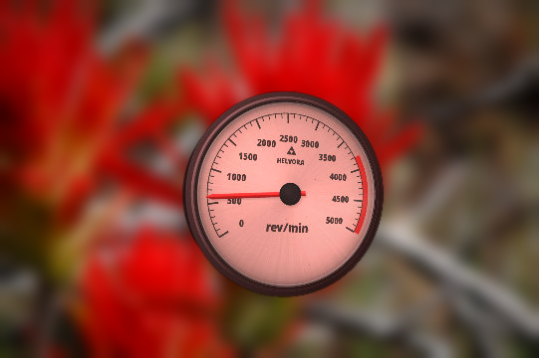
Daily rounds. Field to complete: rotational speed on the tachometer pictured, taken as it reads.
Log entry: 600 rpm
